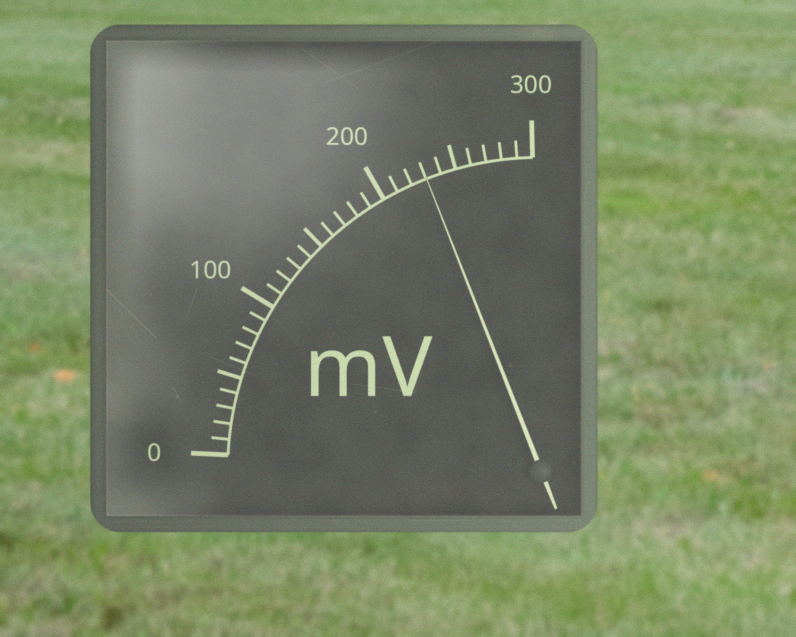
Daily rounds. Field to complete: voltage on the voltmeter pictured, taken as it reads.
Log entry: 230 mV
